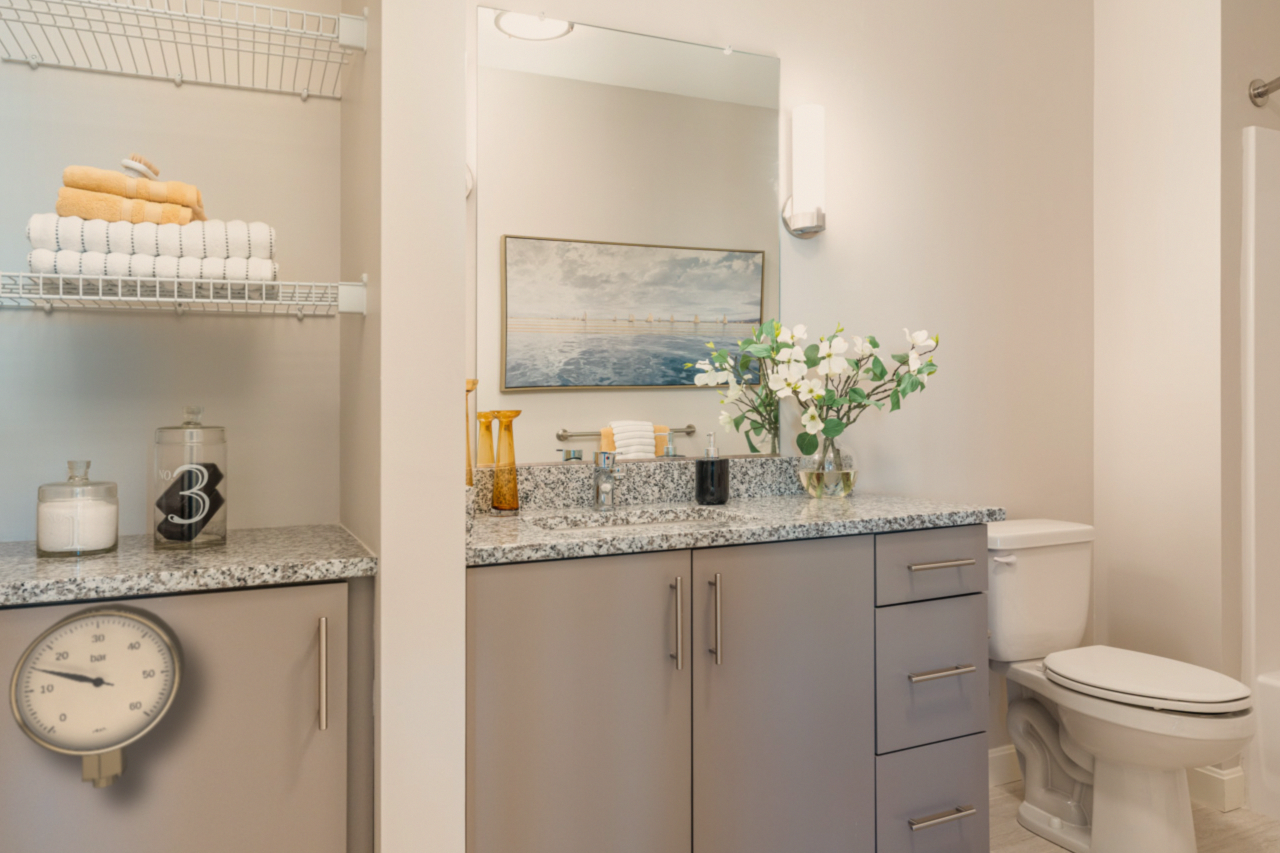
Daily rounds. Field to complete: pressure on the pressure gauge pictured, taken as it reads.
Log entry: 15 bar
